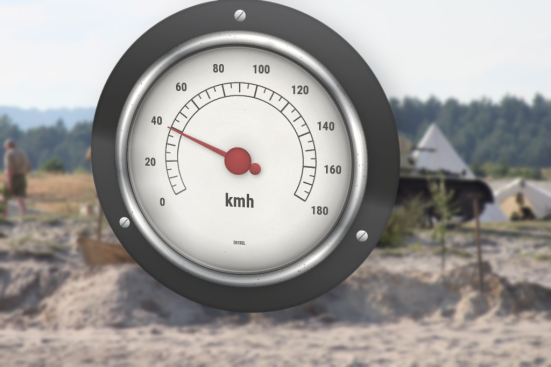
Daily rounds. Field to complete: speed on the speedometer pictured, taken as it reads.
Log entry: 40 km/h
